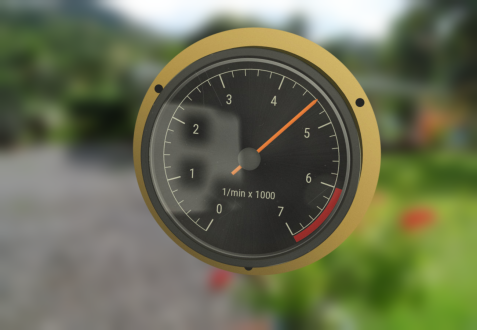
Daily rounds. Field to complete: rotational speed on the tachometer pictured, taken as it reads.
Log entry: 4600 rpm
